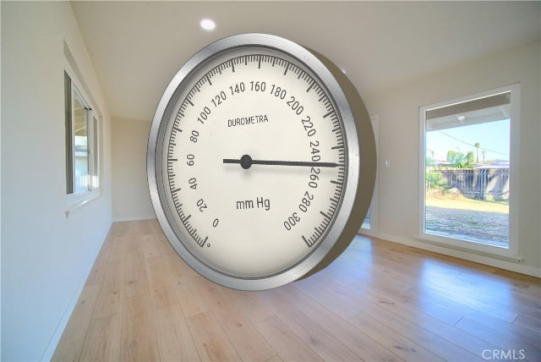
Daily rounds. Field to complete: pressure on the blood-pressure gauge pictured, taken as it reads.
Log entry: 250 mmHg
